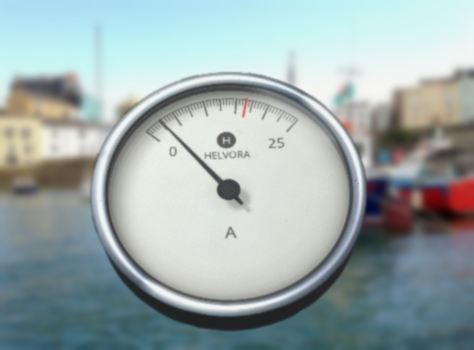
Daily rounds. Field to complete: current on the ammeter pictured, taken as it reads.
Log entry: 2.5 A
